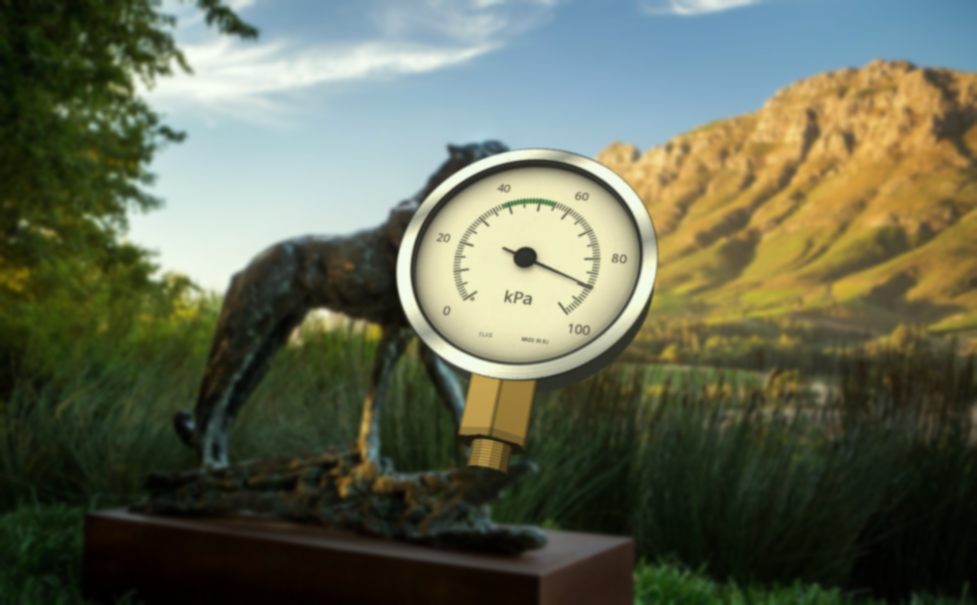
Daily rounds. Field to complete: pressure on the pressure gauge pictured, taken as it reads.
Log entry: 90 kPa
